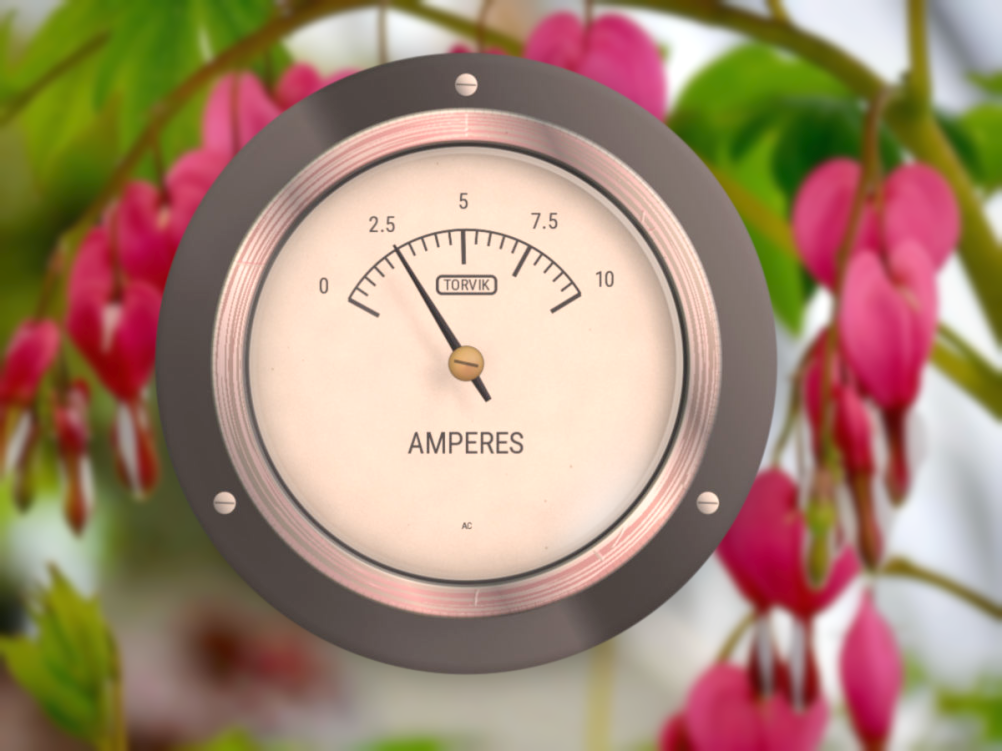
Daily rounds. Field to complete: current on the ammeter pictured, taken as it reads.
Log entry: 2.5 A
